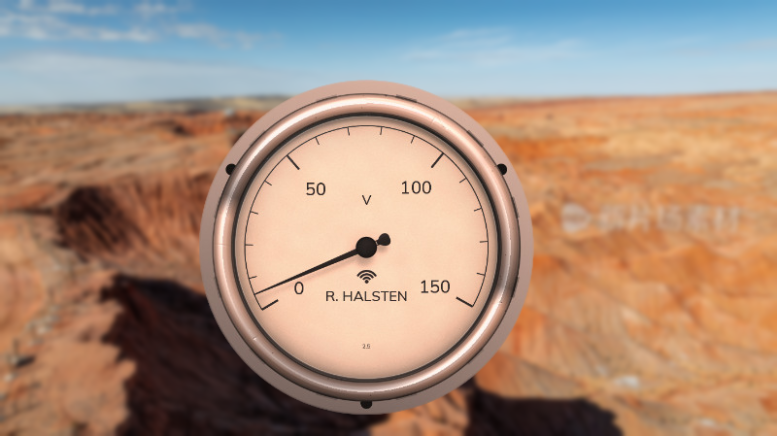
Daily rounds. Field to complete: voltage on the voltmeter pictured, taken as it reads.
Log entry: 5 V
